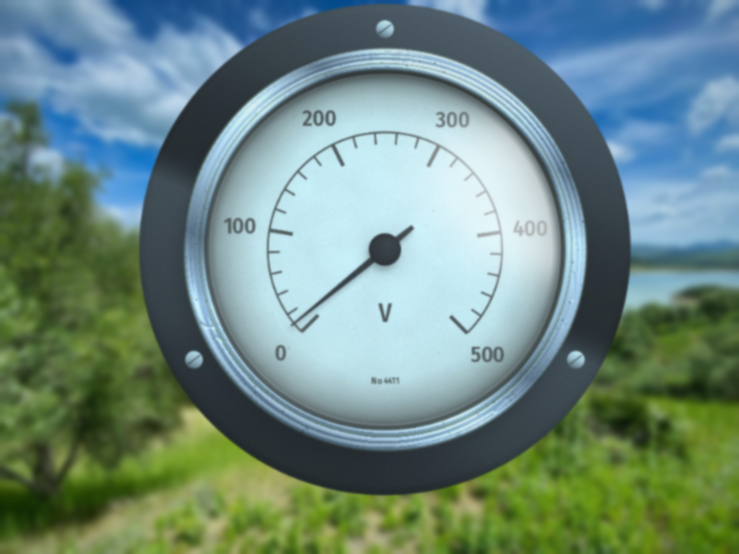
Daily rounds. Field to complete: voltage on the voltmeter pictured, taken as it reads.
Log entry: 10 V
